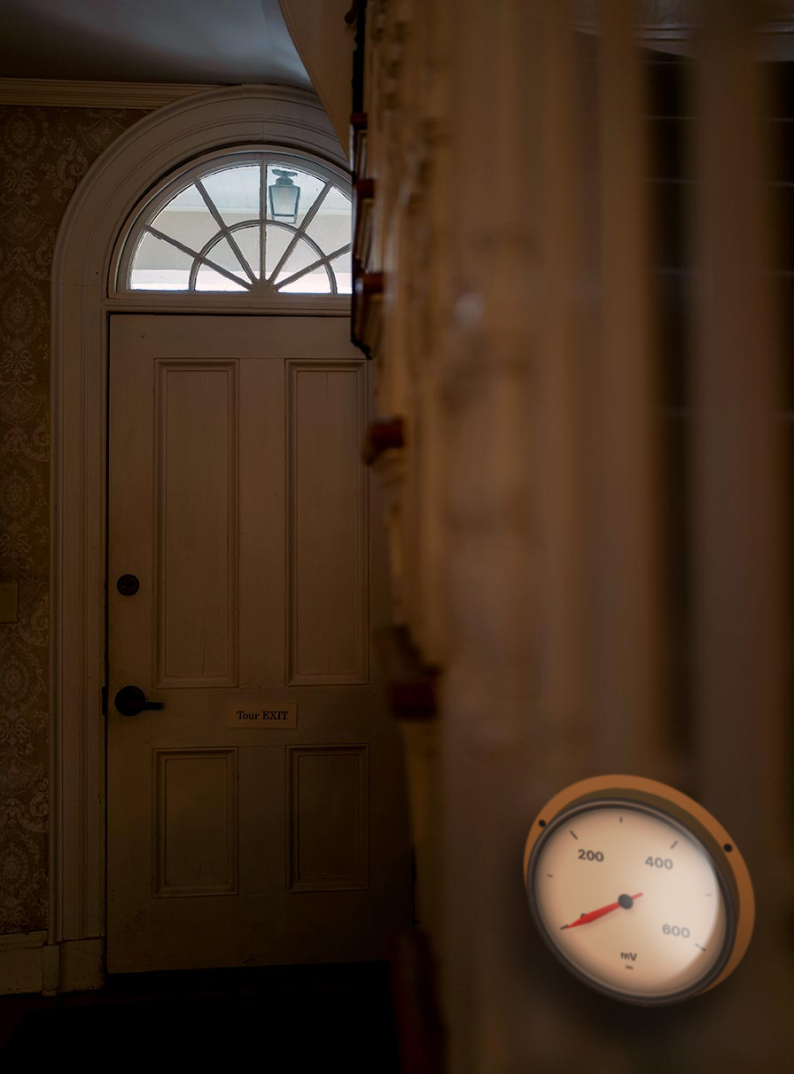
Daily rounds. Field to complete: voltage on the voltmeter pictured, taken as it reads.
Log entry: 0 mV
